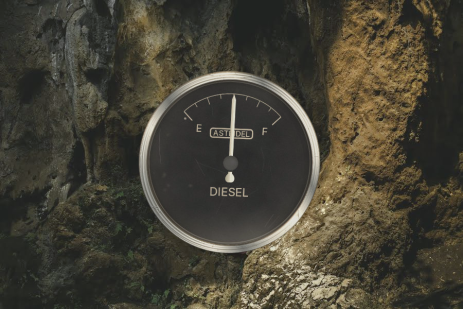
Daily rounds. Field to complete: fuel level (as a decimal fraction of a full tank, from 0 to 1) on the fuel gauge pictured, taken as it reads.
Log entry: 0.5
